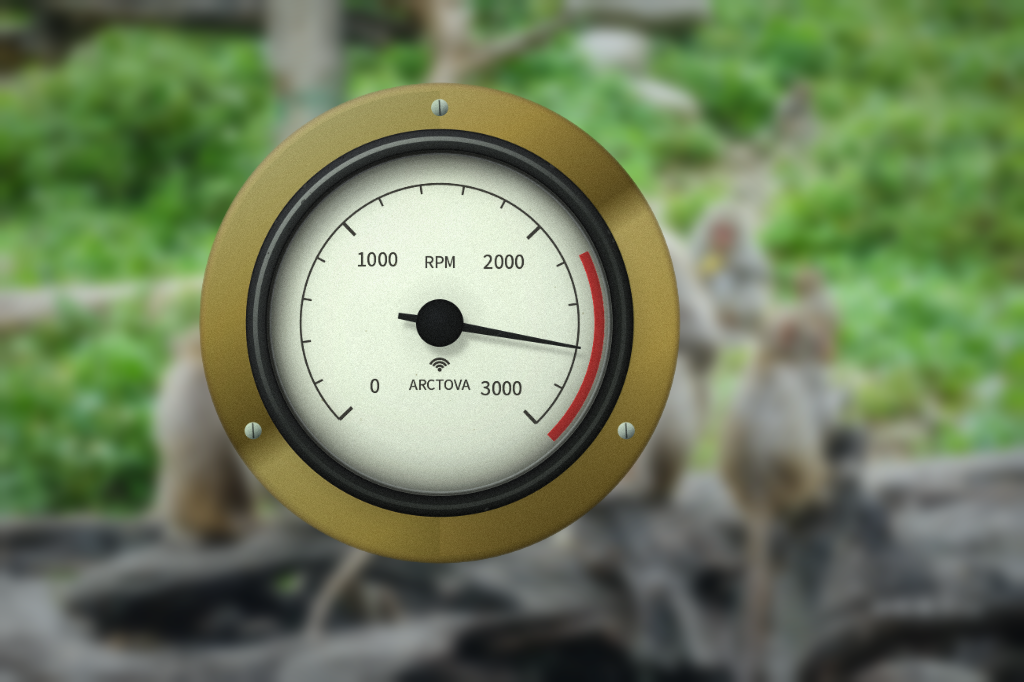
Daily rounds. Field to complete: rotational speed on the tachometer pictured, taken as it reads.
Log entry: 2600 rpm
